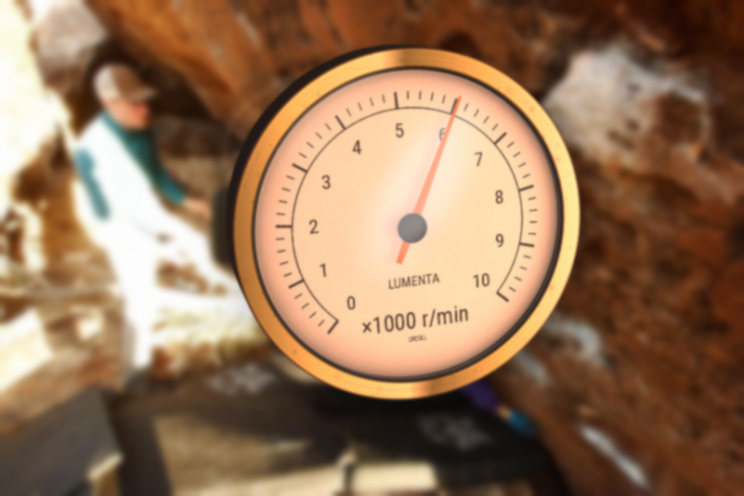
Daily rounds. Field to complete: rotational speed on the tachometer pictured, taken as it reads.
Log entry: 6000 rpm
